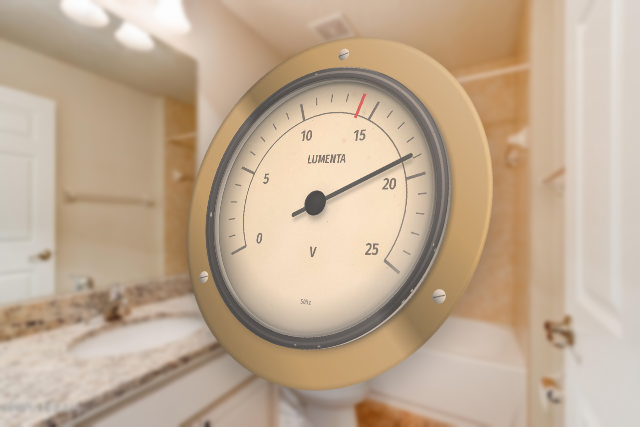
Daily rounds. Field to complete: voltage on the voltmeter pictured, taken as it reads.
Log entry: 19 V
